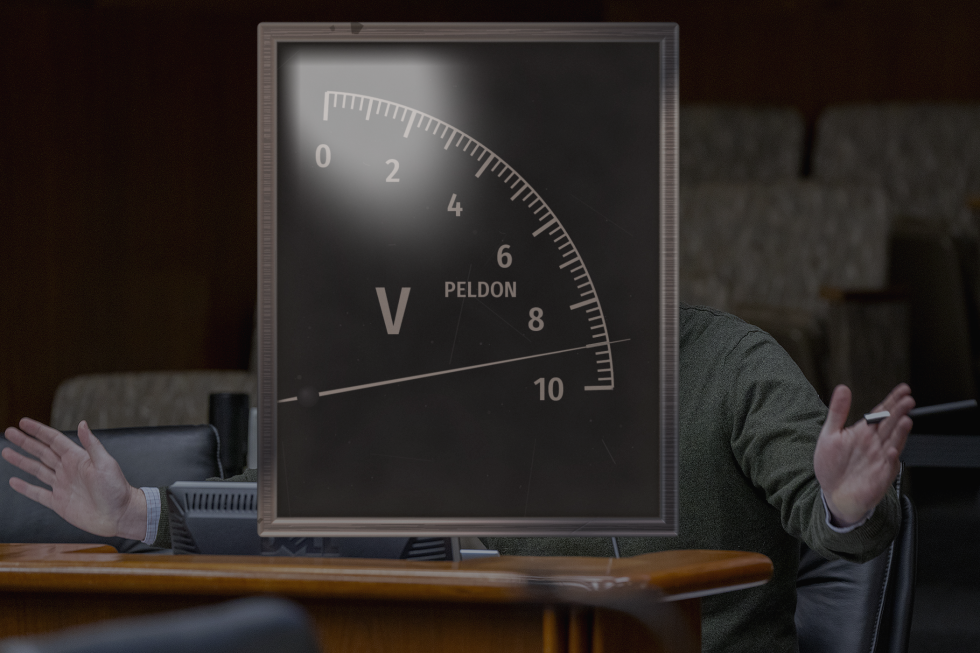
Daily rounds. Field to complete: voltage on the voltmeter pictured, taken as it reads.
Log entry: 9 V
